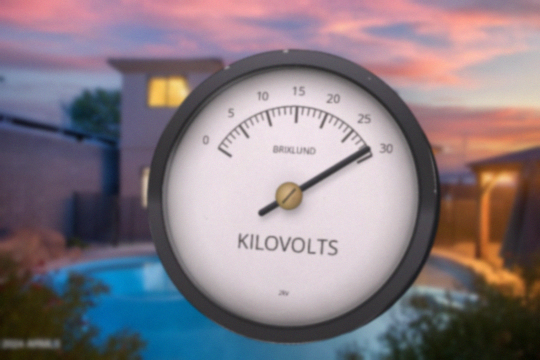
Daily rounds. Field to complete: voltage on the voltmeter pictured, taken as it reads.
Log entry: 29 kV
